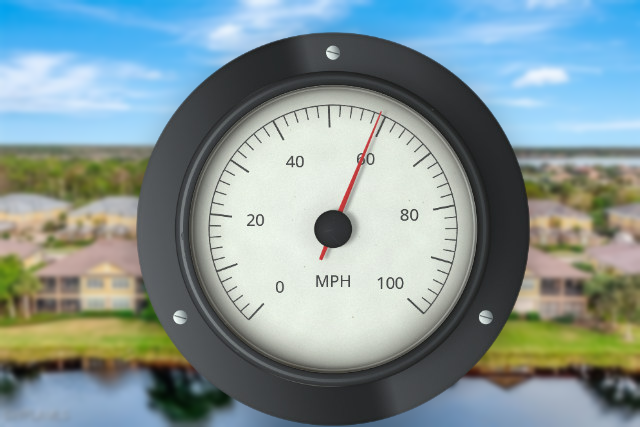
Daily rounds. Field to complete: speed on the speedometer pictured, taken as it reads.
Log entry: 59 mph
